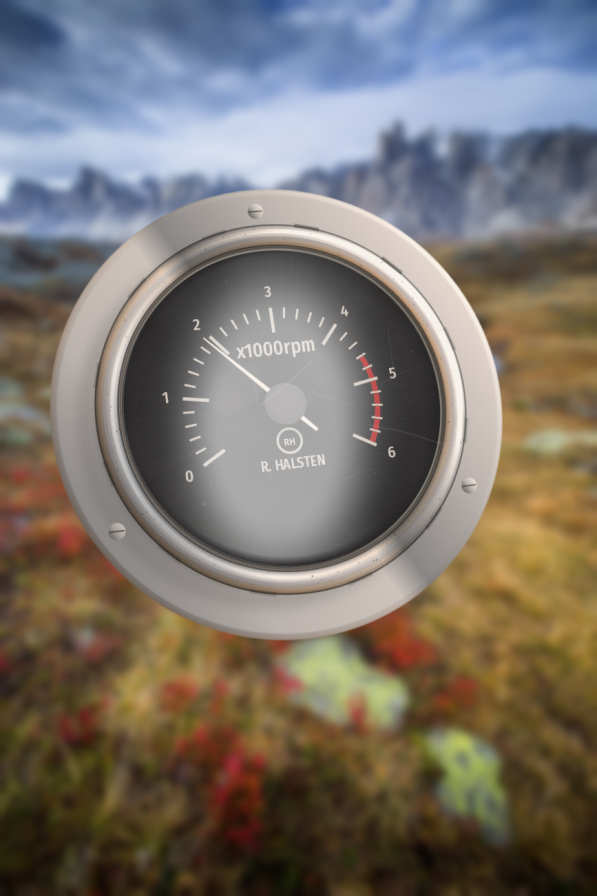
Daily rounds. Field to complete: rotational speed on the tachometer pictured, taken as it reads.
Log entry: 1900 rpm
